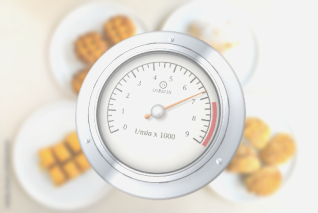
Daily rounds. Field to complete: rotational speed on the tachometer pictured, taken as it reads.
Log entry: 6750 rpm
